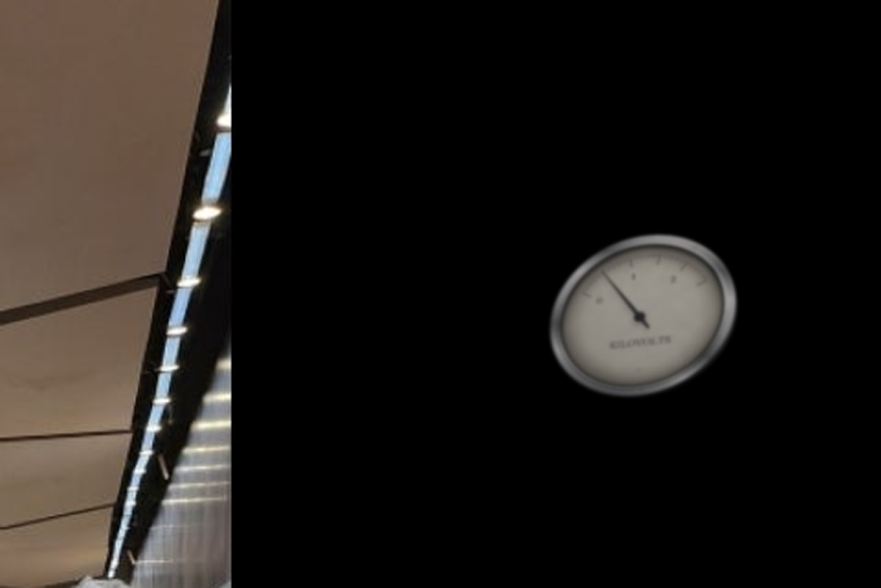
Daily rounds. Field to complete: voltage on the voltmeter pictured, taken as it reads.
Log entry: 0.5 kV
